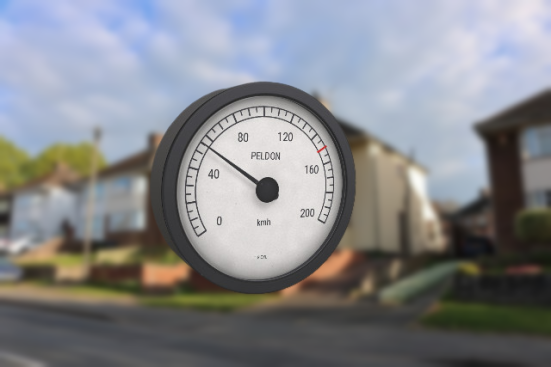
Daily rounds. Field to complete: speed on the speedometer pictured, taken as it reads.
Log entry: 55 km/h
